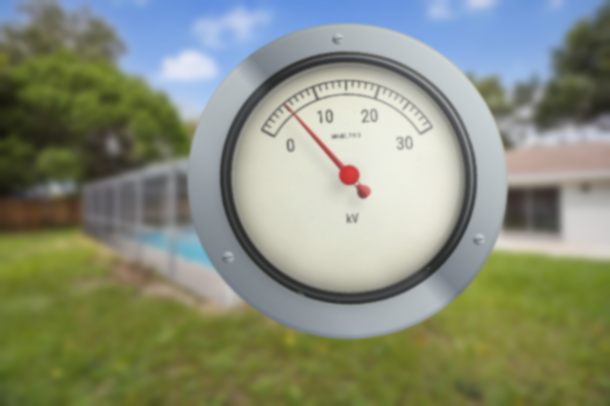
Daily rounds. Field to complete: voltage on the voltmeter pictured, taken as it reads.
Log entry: 5 kV
